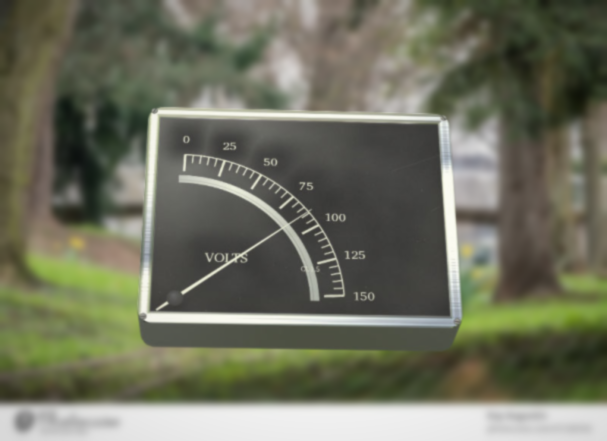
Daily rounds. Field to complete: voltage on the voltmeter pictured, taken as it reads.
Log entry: 90 V
